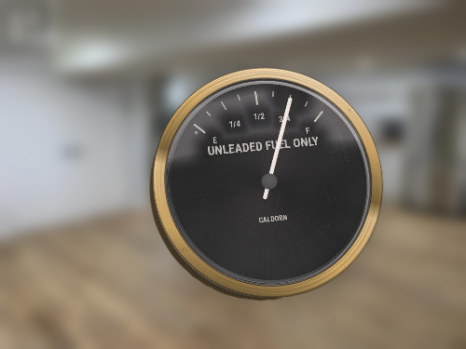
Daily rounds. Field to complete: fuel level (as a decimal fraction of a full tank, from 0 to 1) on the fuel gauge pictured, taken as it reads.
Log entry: 0.75
